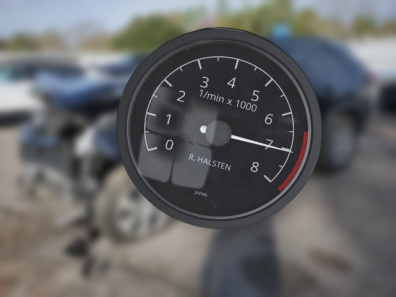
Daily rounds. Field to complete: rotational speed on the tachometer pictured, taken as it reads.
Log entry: 7000 rpm
